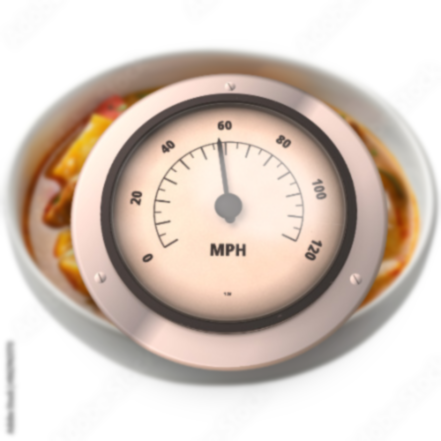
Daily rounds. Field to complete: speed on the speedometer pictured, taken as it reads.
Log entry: 57.5 mph
